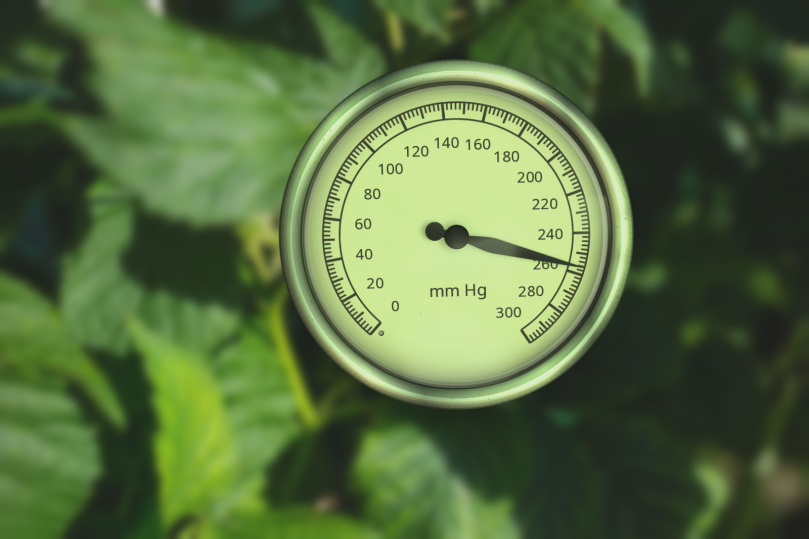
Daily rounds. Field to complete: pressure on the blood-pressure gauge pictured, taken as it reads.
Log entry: 256 mmHg
